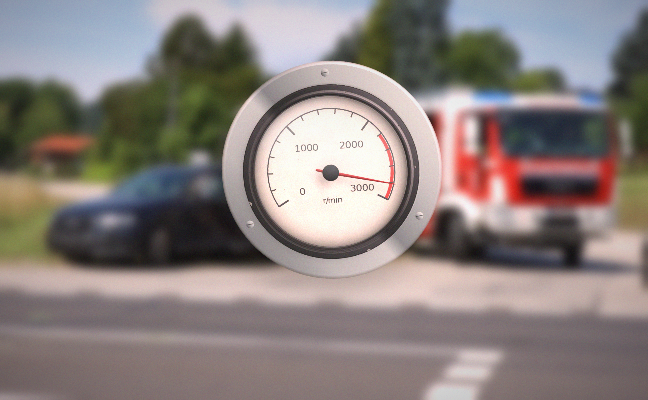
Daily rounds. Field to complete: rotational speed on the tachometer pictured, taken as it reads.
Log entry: 2800 rpm
